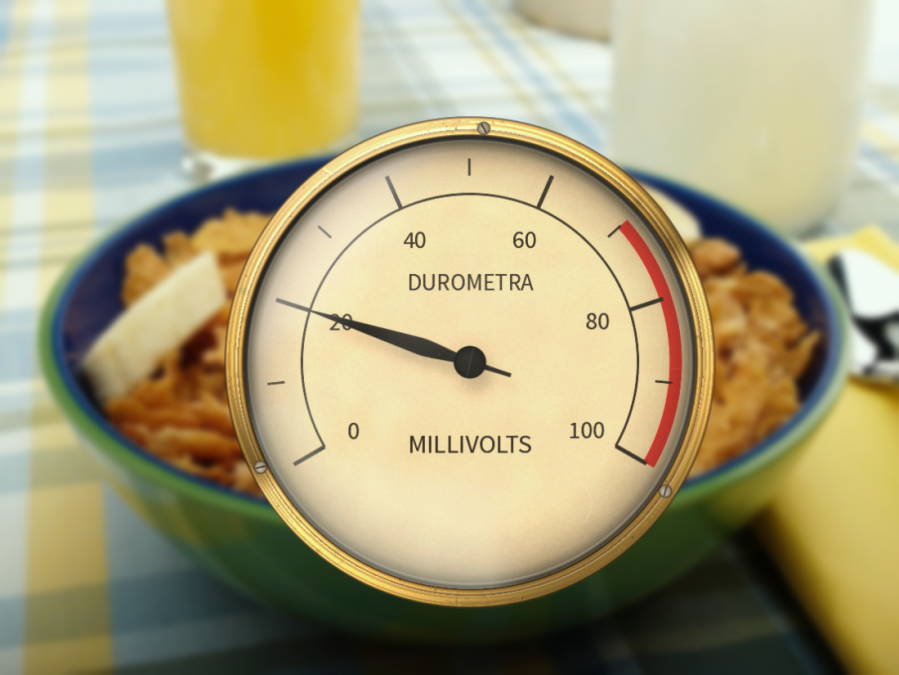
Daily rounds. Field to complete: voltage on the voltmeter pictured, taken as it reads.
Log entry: 20 mV
